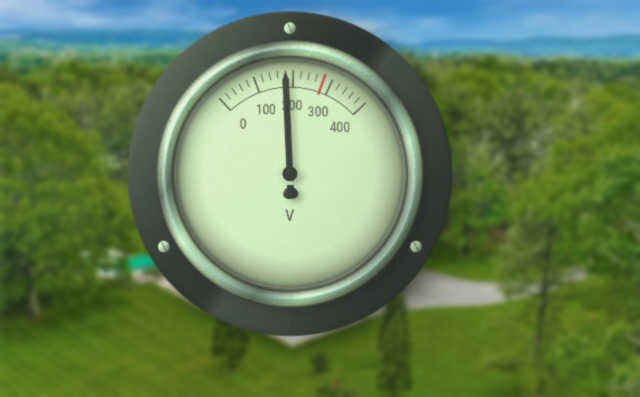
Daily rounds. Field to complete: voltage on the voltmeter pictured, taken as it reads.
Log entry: 180 V
